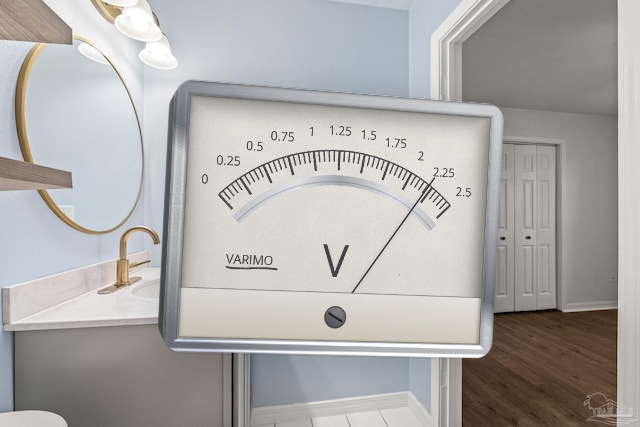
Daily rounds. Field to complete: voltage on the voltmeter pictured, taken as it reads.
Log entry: 2.2 V
